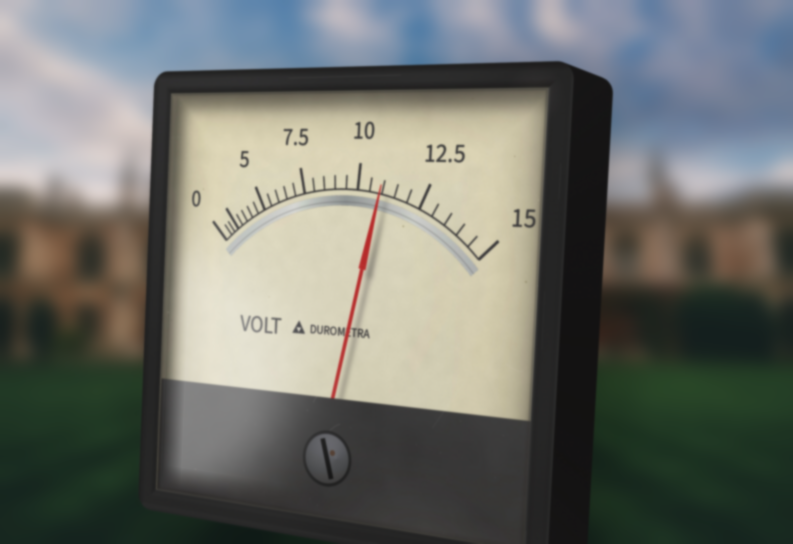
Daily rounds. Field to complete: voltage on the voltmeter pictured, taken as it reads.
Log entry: 11 V
